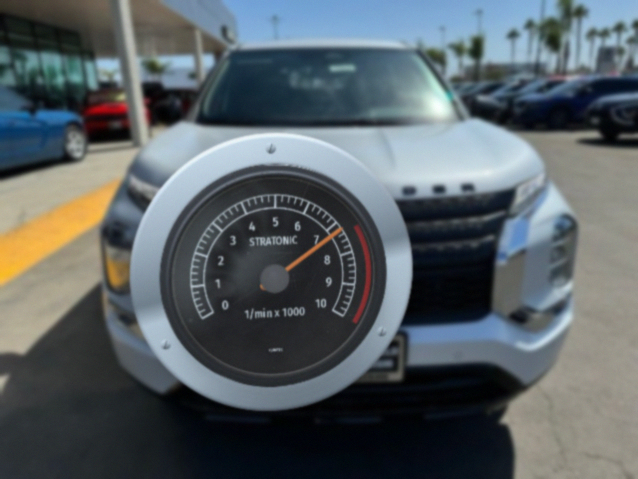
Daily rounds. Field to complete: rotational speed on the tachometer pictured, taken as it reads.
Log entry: 7200 rpm
